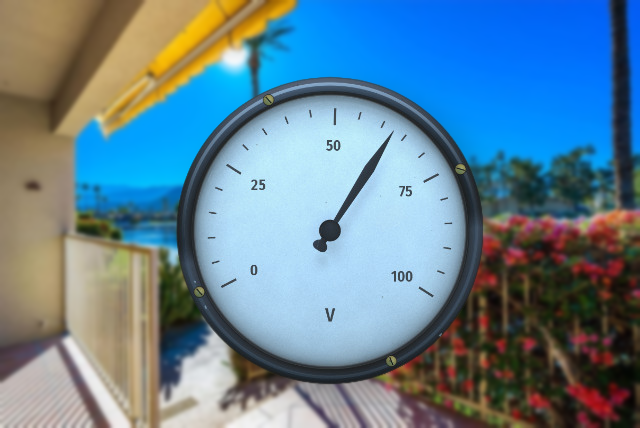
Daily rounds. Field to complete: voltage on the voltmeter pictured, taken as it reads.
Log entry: 62.5 V
